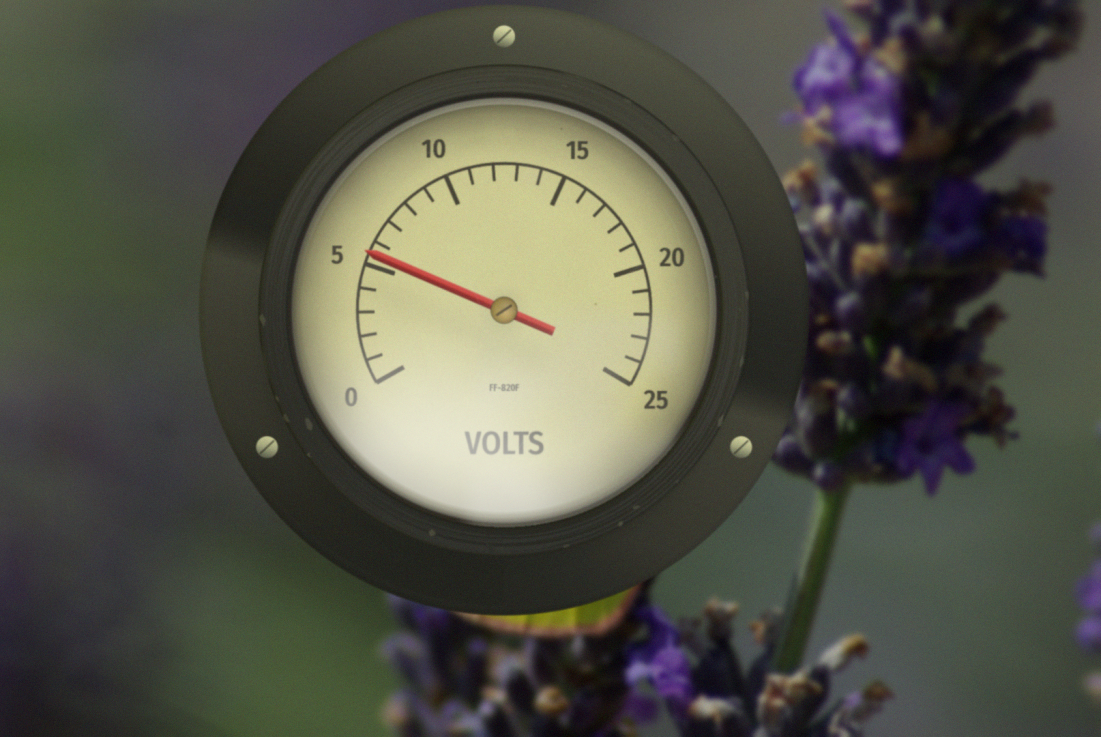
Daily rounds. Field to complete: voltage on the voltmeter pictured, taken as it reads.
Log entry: 5.5 V
